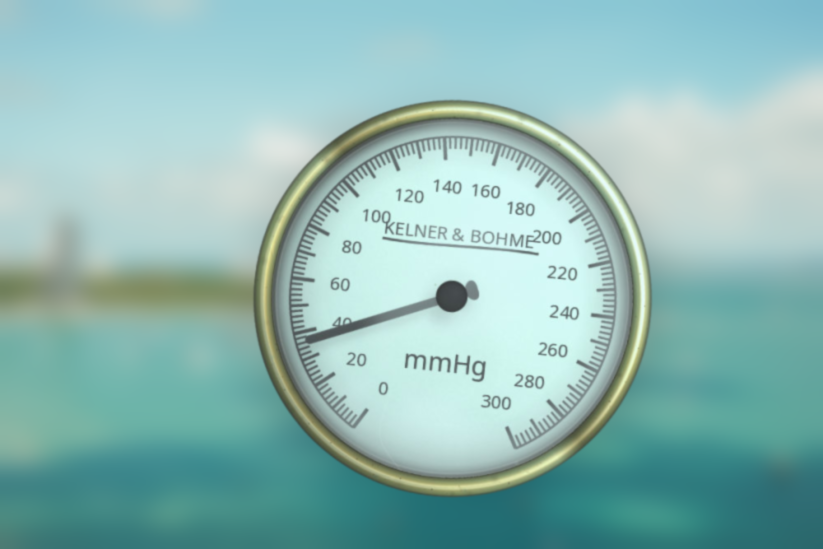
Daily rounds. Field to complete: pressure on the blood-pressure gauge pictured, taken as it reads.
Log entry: 36 mmHg
